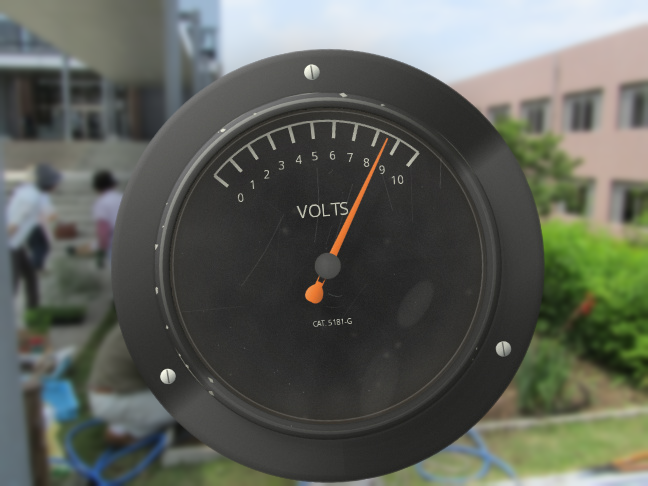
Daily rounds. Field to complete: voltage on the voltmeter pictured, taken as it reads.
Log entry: 8.5 V
